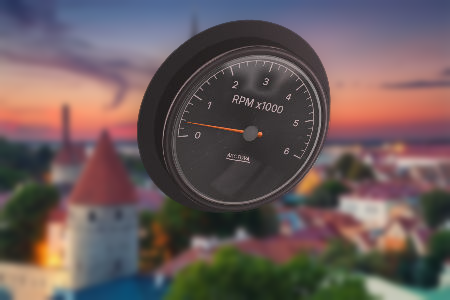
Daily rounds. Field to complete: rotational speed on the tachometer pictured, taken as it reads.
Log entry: 400 rpm
